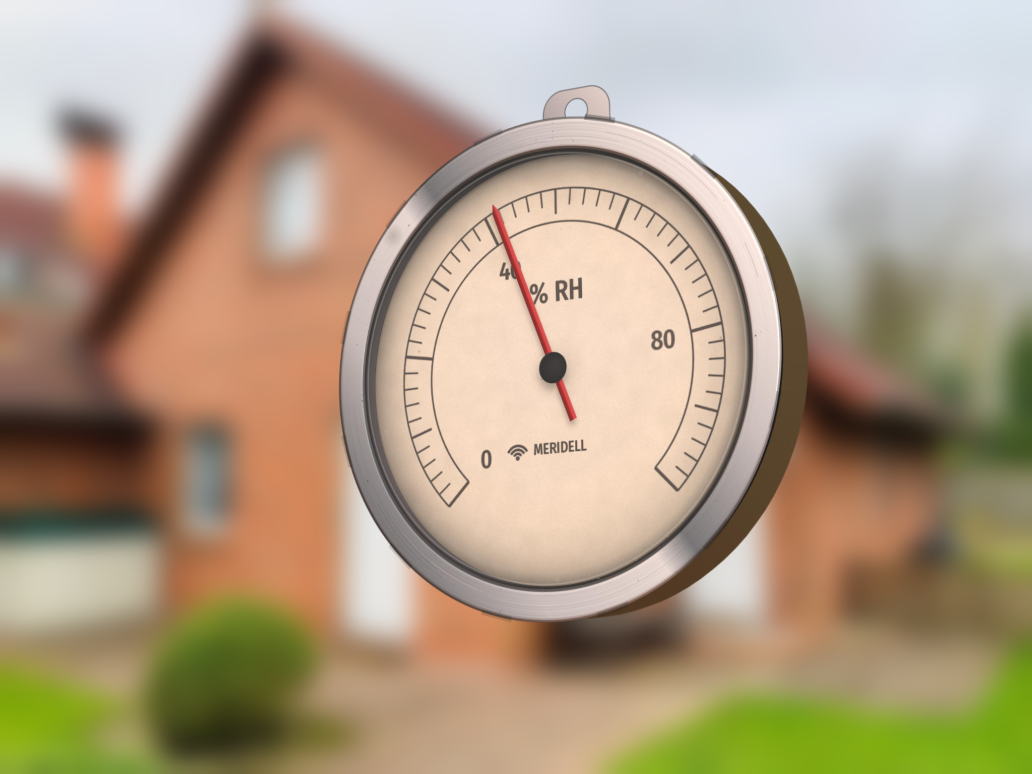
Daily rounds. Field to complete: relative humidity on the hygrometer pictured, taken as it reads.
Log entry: 42 %
